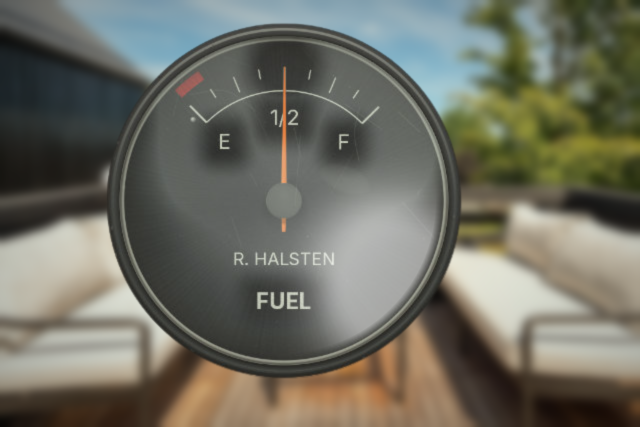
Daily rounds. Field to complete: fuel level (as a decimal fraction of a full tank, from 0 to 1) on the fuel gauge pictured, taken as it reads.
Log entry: 0.5
